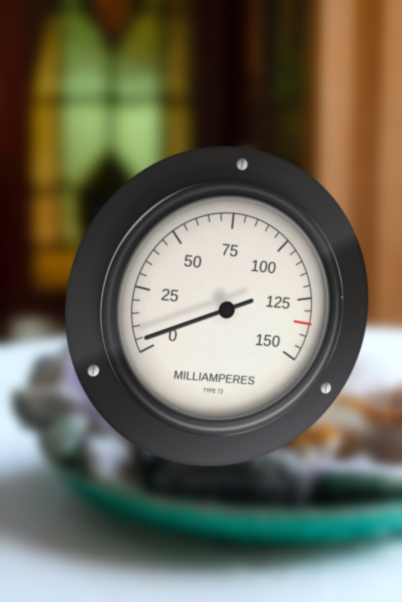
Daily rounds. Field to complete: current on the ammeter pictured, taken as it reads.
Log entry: 5 mA
